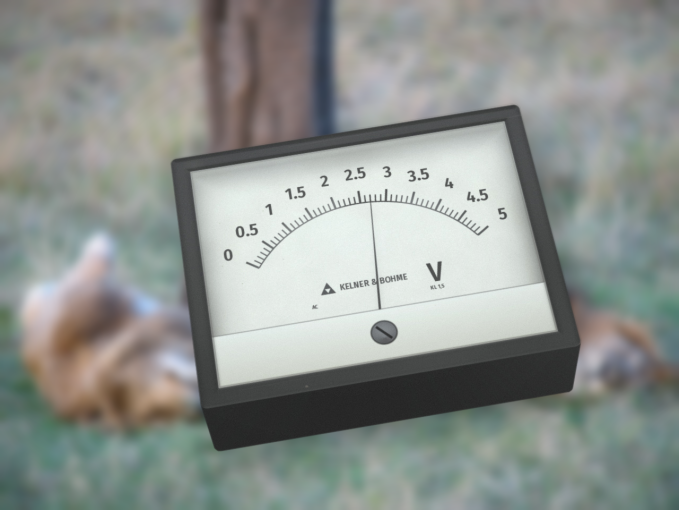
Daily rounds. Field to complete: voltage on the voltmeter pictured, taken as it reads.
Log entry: 2.7 V
